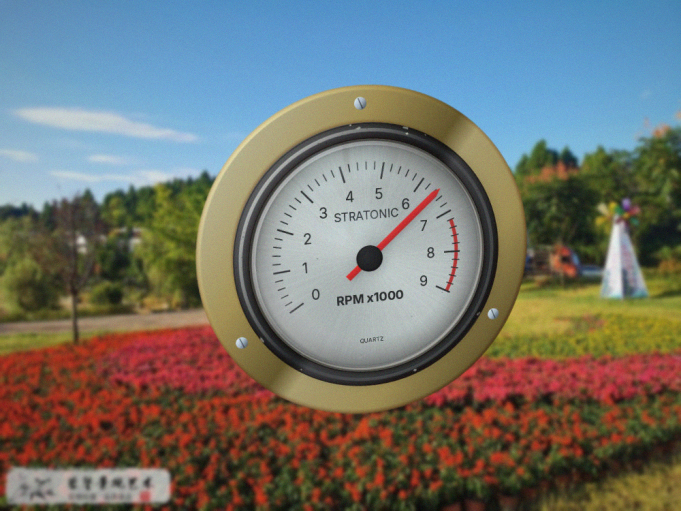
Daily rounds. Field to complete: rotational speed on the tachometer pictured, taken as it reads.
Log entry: 6400 rpm
